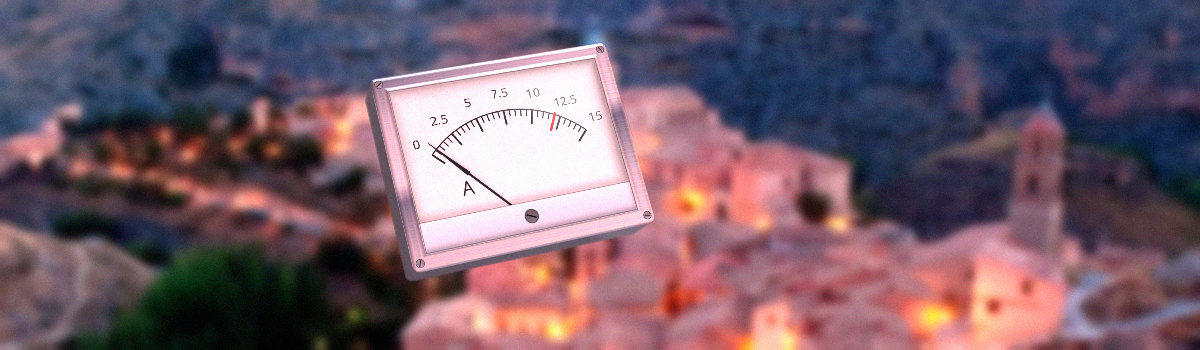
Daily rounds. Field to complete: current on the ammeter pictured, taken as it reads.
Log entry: 0.5 A
